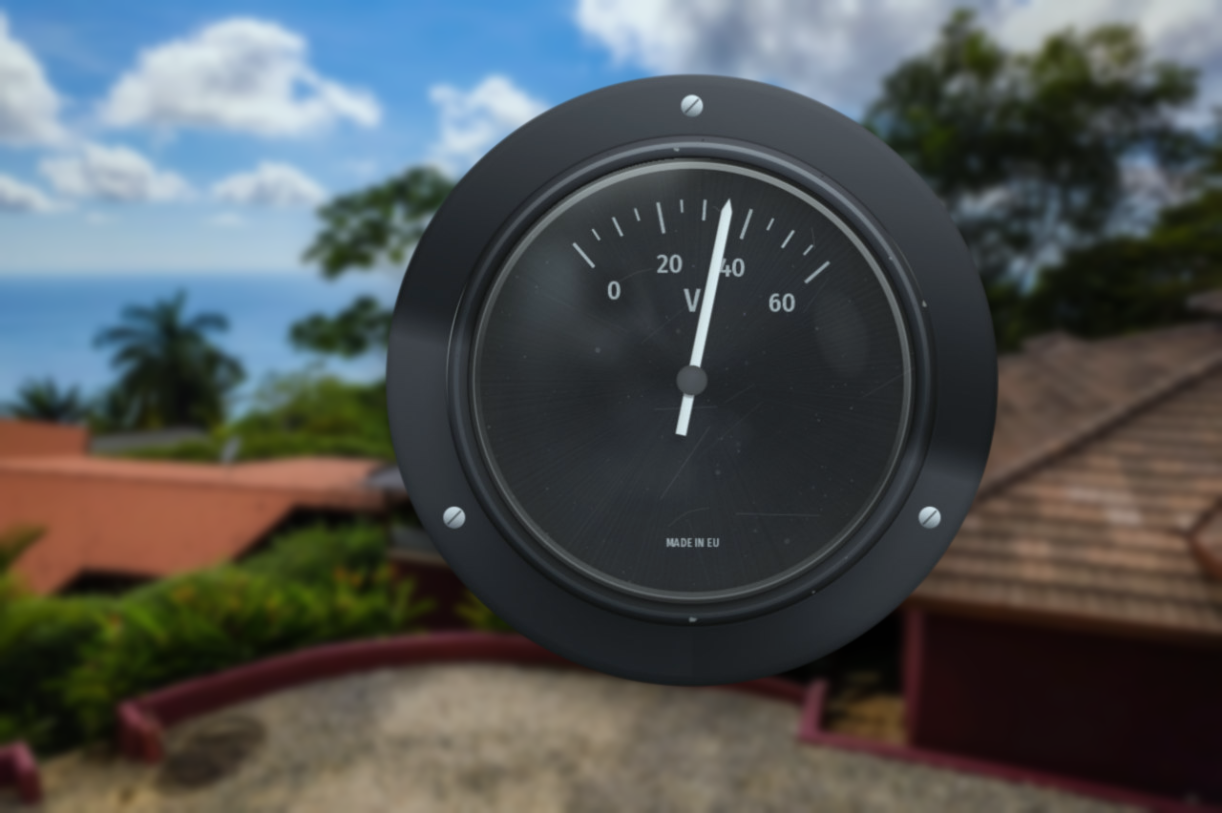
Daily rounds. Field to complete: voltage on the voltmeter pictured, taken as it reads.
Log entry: 35 V
